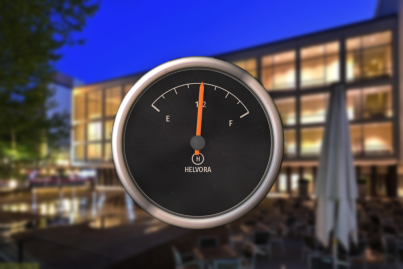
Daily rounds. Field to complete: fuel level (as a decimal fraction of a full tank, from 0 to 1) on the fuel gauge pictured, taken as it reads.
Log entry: 0.5
